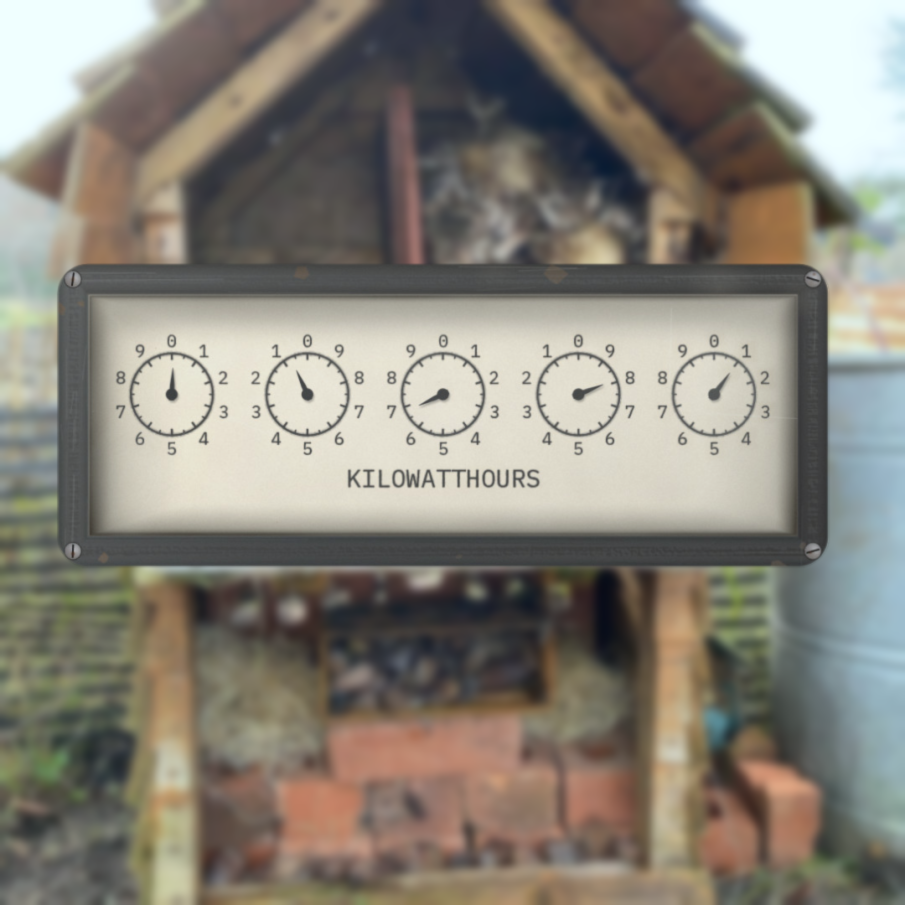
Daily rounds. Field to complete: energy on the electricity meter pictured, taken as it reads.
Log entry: 681 kWh
